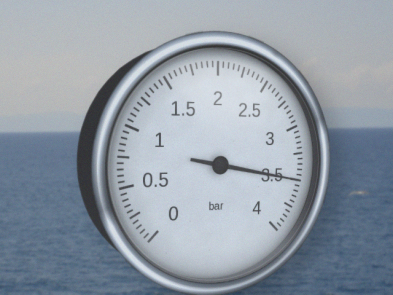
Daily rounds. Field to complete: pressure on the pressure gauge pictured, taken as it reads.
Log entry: 3.5 bar
